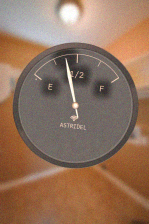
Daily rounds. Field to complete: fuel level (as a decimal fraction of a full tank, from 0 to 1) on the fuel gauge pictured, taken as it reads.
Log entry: 0.375
